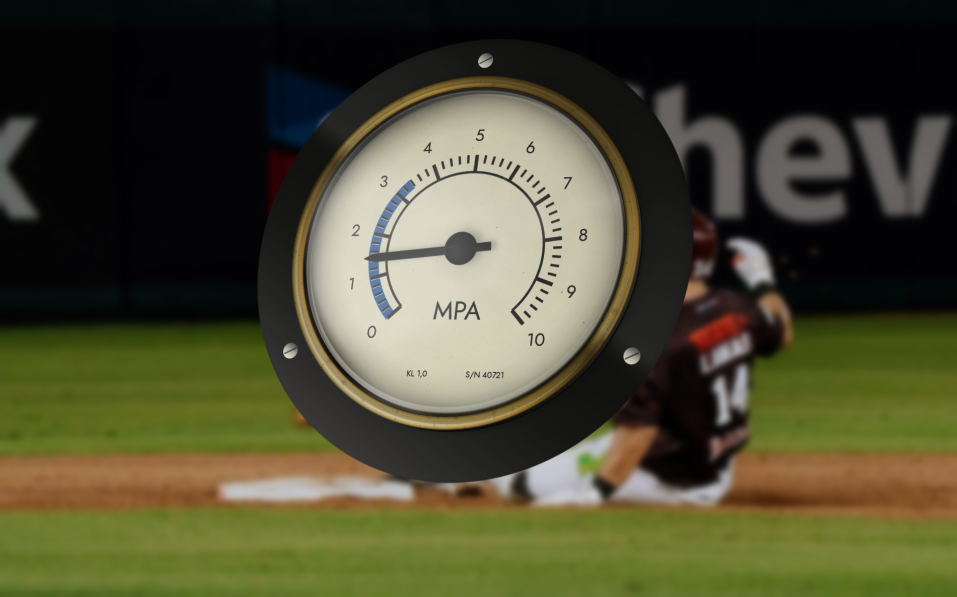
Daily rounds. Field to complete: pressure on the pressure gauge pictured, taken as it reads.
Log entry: 1.4 MPa
